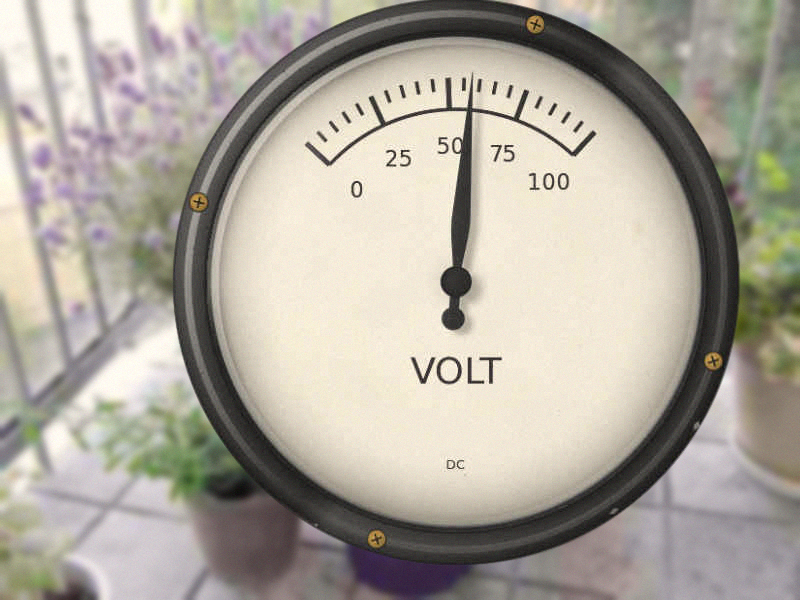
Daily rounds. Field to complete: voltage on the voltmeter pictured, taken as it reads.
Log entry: 57.5 V
